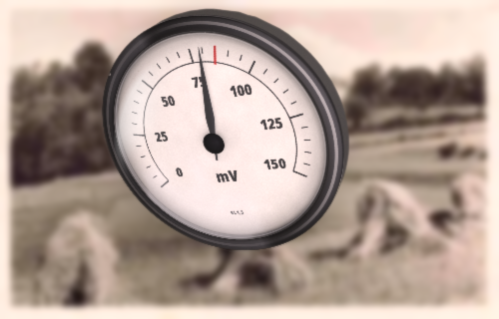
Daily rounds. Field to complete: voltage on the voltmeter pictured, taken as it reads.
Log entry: 80 mV
